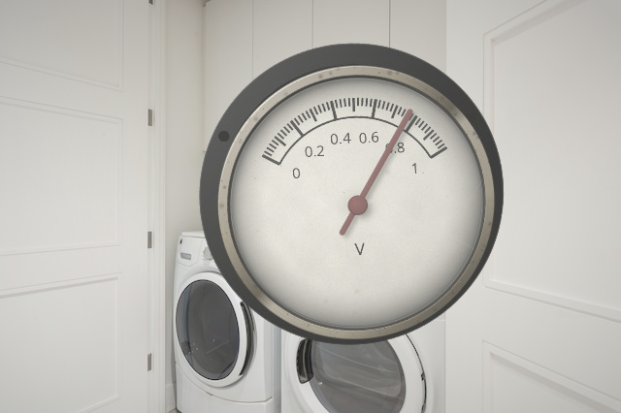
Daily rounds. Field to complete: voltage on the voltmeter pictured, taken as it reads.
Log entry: 0.76 V
